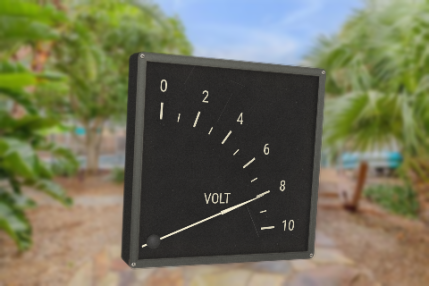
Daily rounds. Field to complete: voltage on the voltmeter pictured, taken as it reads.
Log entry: 8 V
